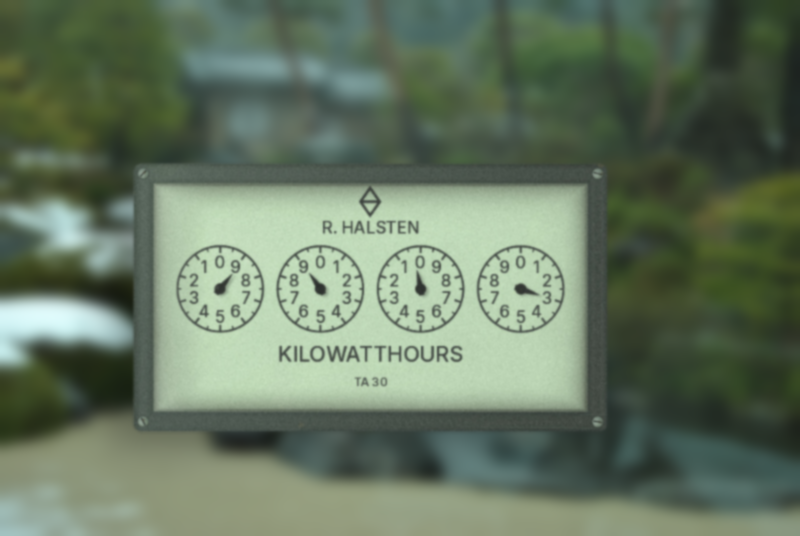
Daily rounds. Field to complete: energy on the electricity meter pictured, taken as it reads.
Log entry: 8903 kWh
